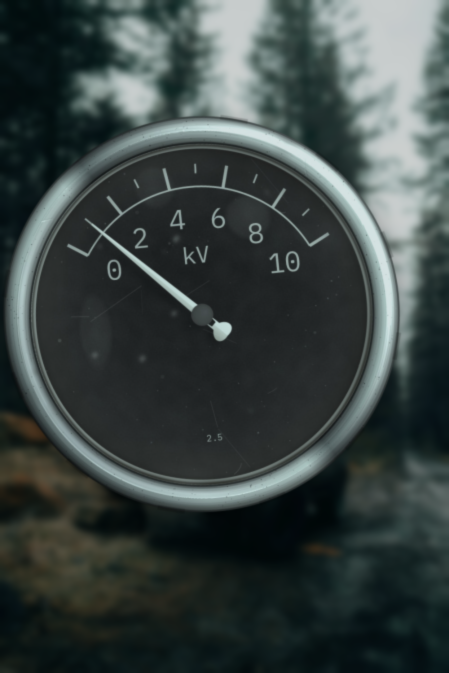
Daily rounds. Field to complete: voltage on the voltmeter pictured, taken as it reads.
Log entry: 1 kV
